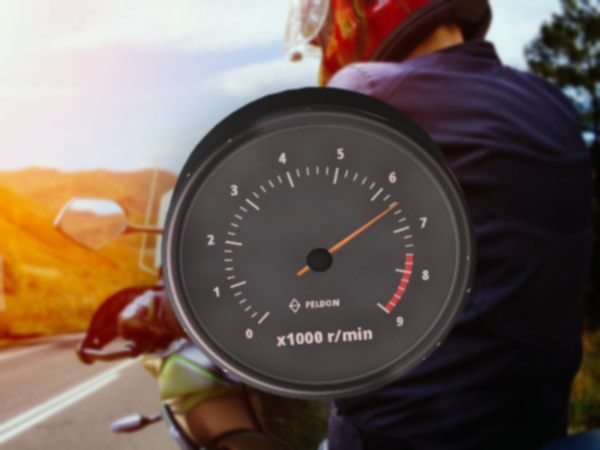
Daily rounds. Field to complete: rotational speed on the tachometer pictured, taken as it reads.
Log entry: 6400 rpm
